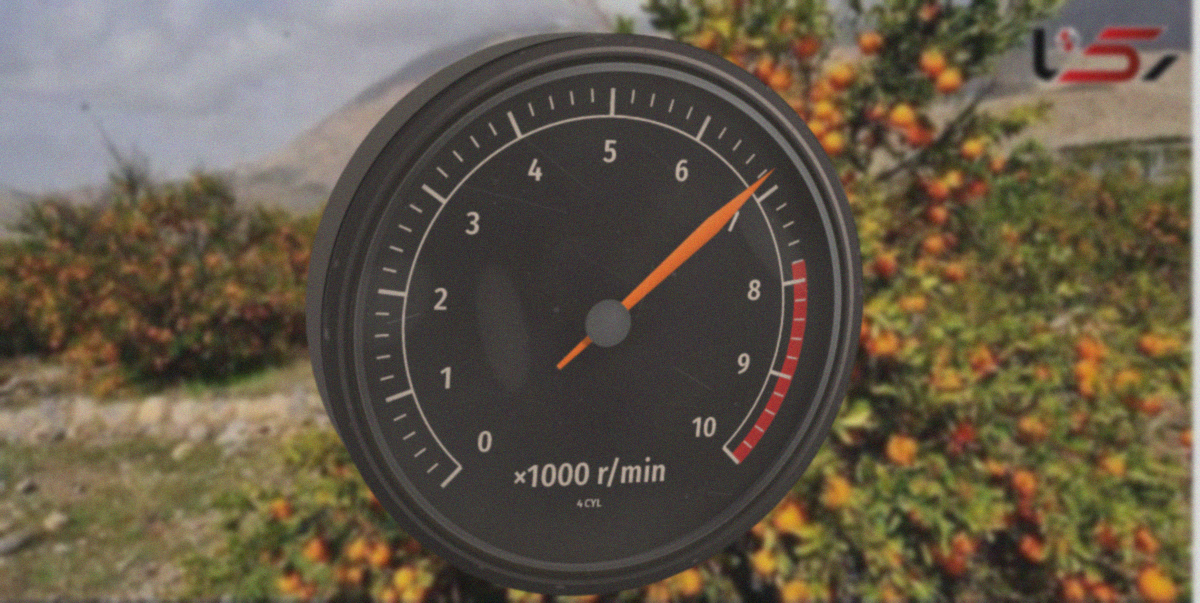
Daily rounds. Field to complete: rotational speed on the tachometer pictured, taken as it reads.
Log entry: 6800 rpm
